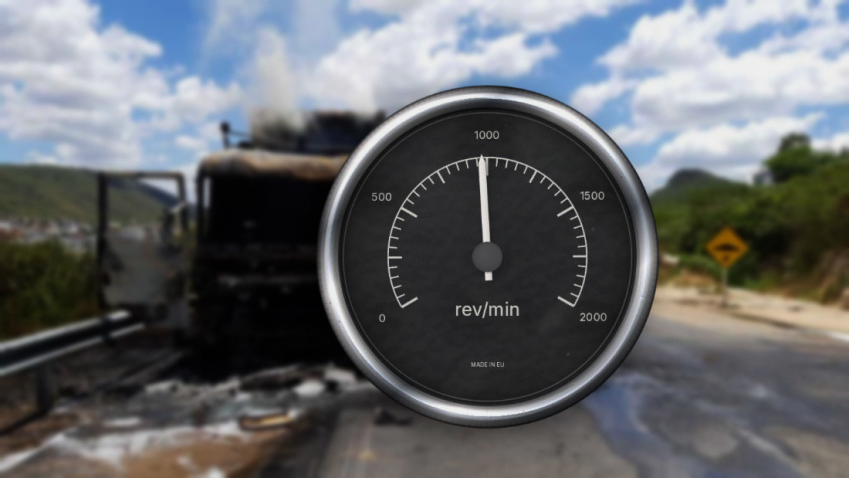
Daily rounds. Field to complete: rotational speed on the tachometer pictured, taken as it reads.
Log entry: 975 rpm
